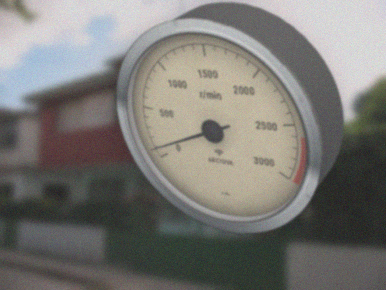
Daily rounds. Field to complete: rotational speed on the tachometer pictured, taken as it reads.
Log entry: 100 rpm
